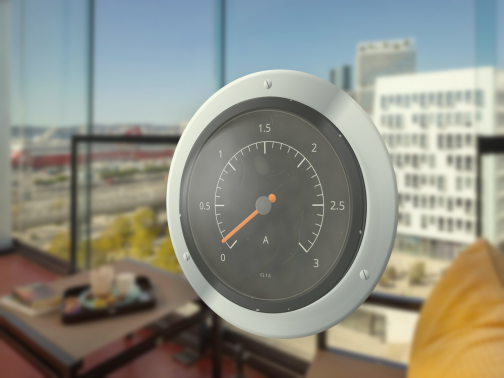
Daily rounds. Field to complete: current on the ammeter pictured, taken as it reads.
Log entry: 0.1 A
